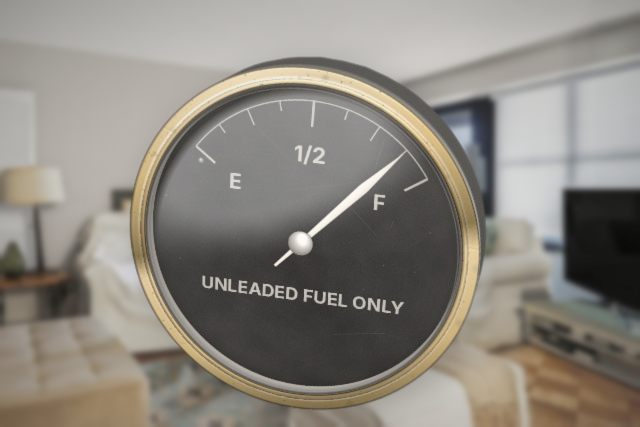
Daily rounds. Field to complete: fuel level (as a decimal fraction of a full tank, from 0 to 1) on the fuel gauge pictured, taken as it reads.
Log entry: 0.875
